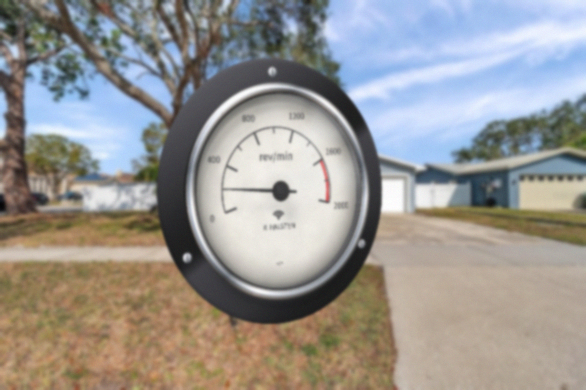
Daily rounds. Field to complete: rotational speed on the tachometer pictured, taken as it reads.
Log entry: 200 rpm
